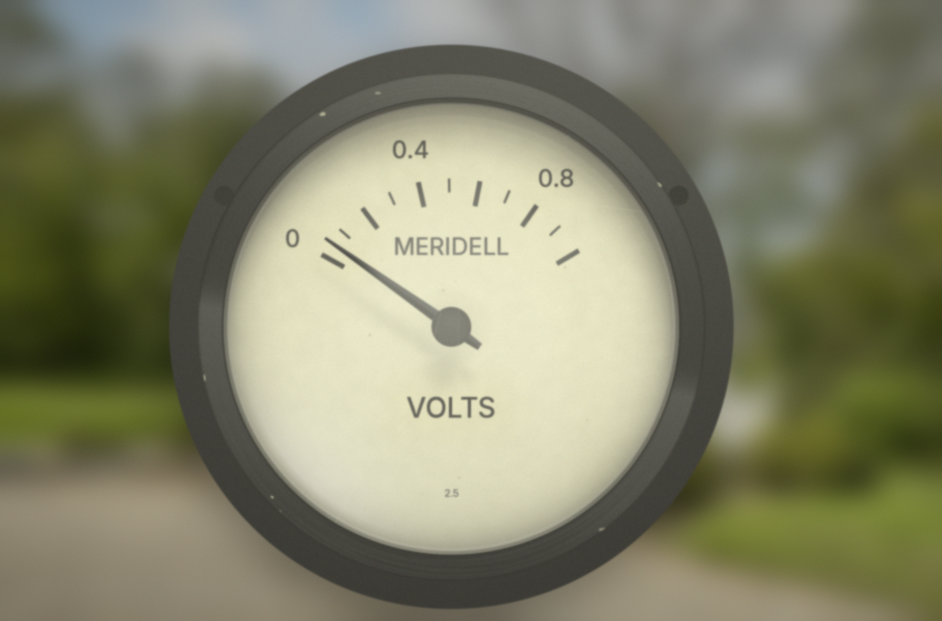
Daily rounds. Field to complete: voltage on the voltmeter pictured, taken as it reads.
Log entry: 0.05 V
